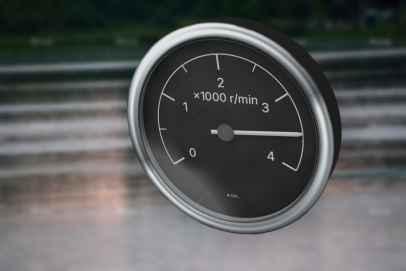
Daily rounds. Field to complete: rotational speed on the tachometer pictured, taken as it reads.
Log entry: 3500 rpm
